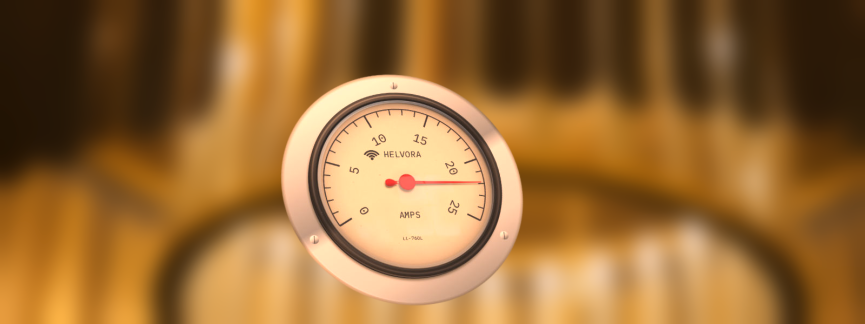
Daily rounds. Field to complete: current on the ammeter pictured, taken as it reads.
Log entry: 22 A
